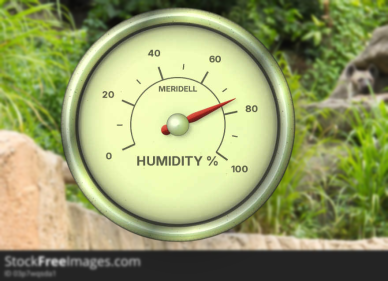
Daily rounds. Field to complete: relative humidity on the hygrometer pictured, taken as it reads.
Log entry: 75 %
